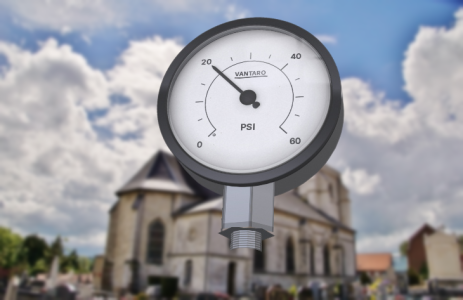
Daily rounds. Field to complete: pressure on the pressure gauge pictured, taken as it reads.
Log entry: 20 psi
